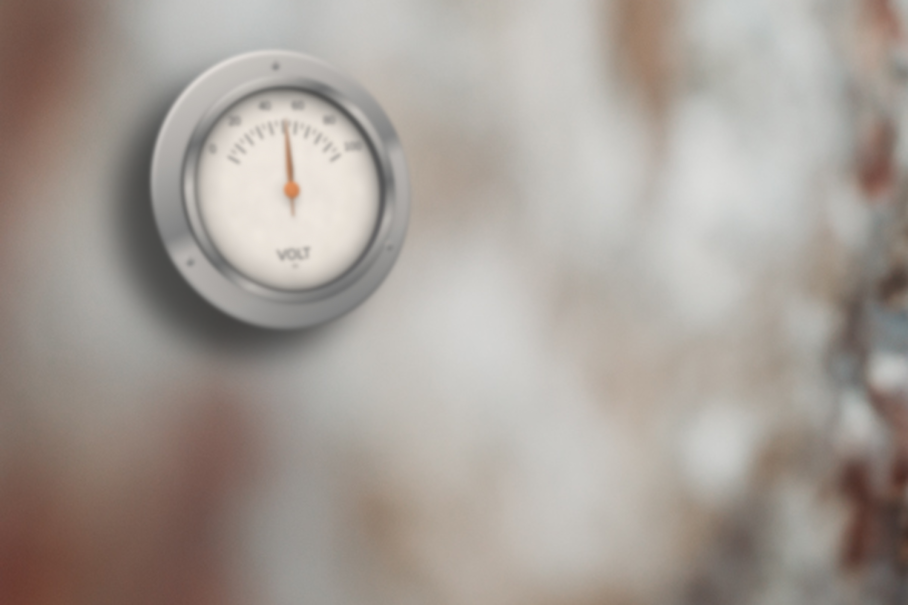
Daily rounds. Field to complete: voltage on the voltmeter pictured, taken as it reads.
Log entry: 50 V
